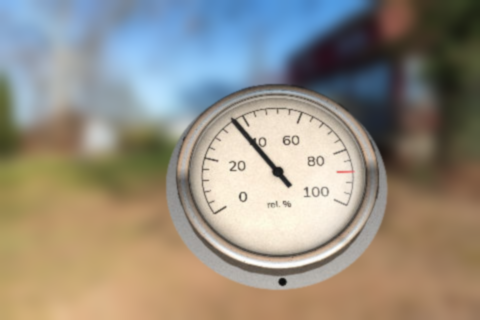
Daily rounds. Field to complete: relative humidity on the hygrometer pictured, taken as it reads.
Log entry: 36 %
